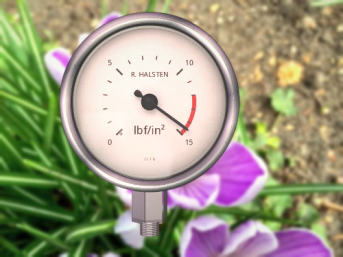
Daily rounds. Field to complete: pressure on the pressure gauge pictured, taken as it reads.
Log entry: 14.5 psi
